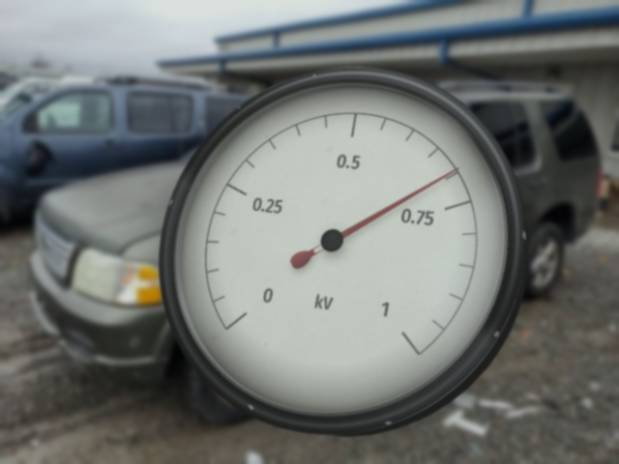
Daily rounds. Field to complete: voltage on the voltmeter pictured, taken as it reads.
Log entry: 0.7 kV
